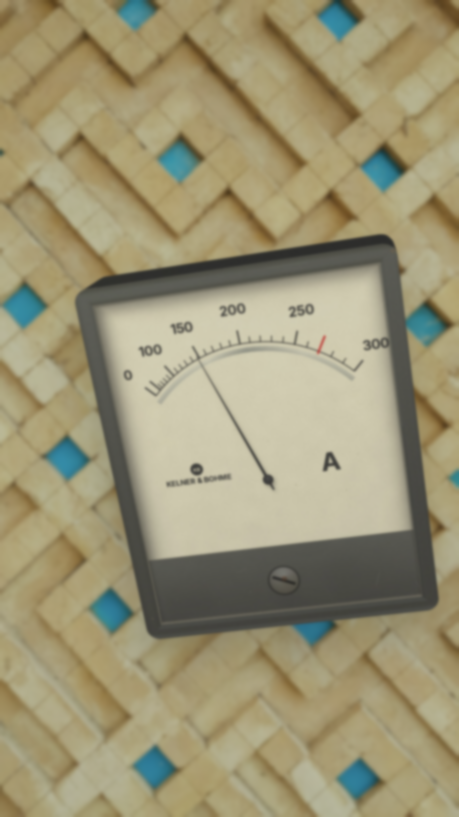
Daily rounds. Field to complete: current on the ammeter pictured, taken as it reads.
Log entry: 150 A
